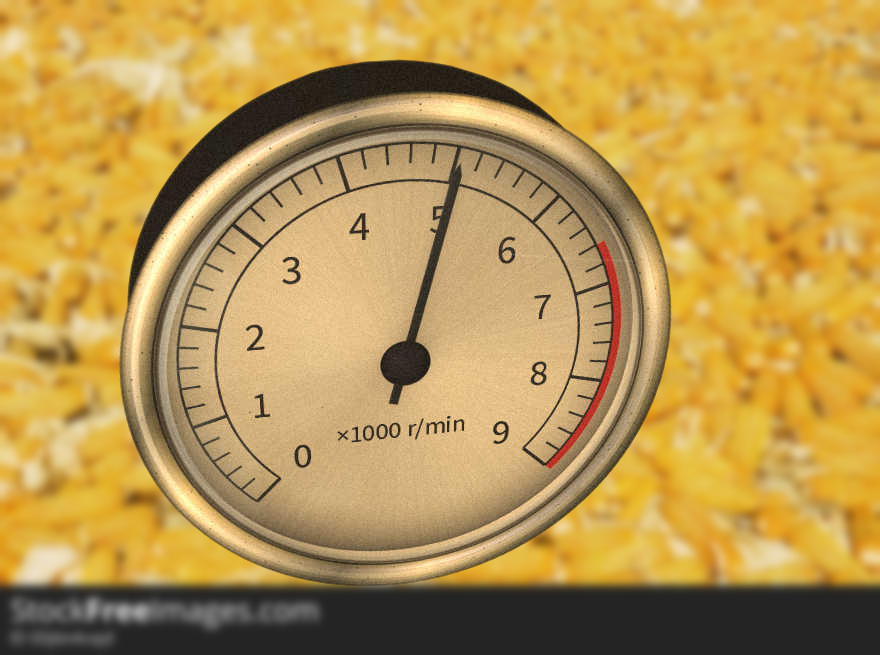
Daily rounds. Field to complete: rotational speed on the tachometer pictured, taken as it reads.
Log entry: 5000 rpm
